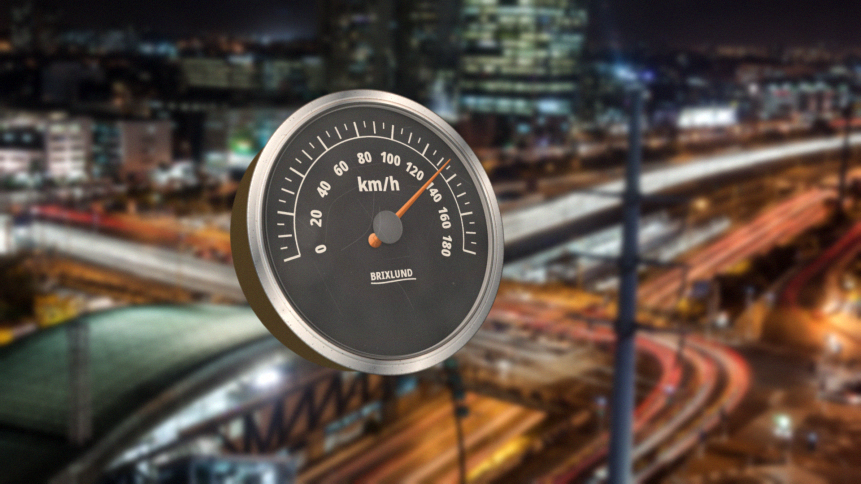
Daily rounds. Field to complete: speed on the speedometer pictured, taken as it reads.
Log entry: 132.5 km/h
